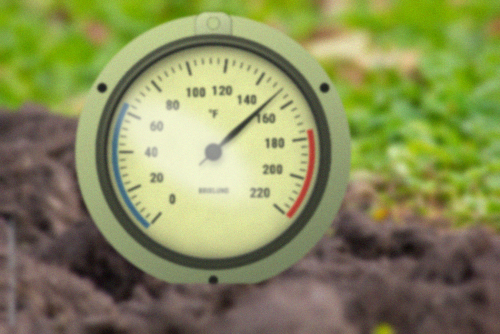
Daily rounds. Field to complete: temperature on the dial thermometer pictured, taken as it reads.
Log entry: 152 °F
